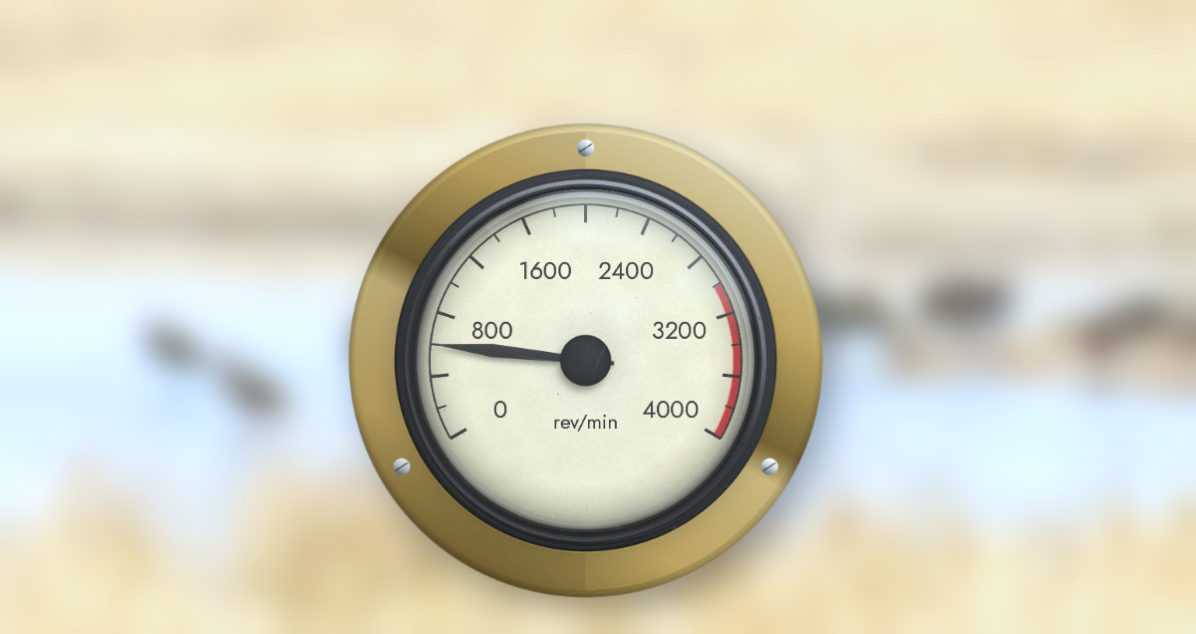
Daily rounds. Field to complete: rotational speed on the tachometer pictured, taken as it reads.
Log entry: 600 rpm
